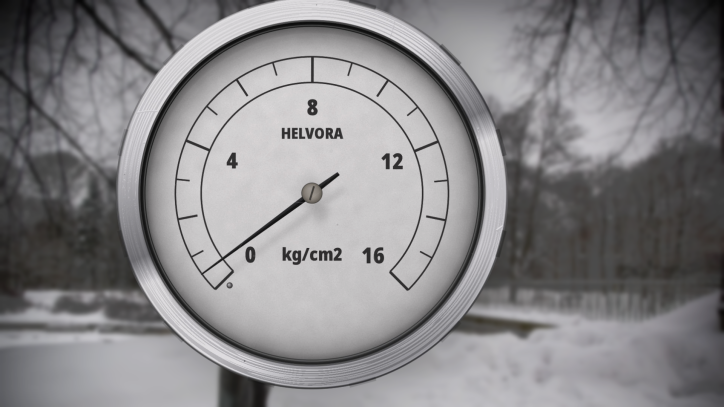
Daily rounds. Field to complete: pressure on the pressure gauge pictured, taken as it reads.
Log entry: 0.5 kg/cm²
